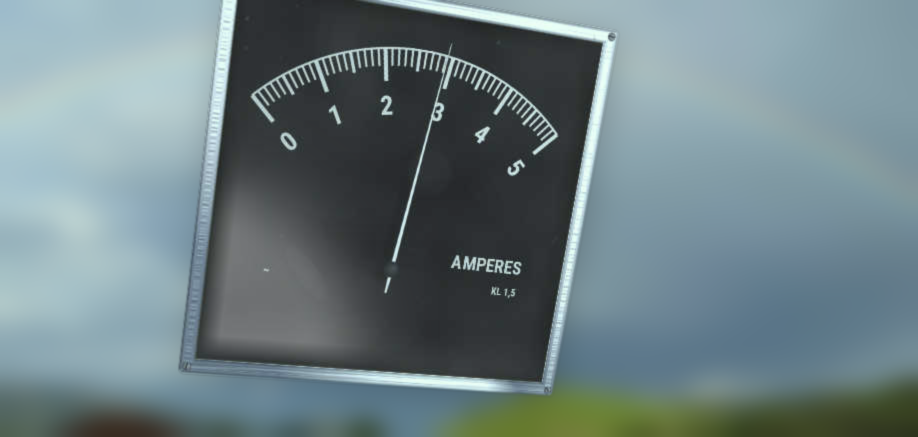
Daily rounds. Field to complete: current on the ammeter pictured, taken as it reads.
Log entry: 2.9 A
